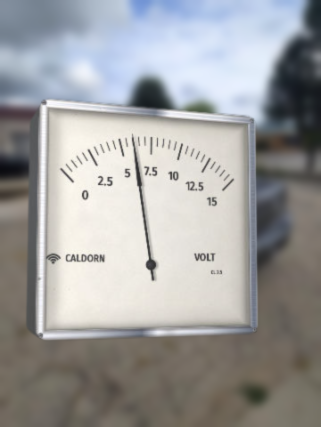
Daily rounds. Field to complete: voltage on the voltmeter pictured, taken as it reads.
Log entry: 6 V
